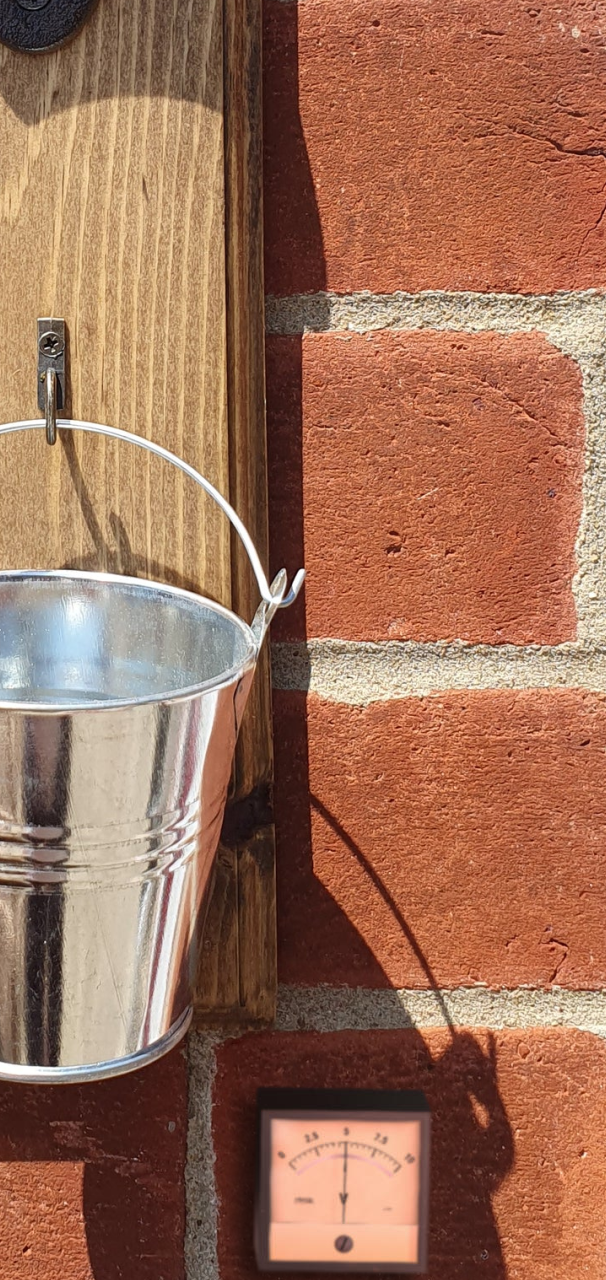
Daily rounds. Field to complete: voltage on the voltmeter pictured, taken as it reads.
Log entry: 5 V
